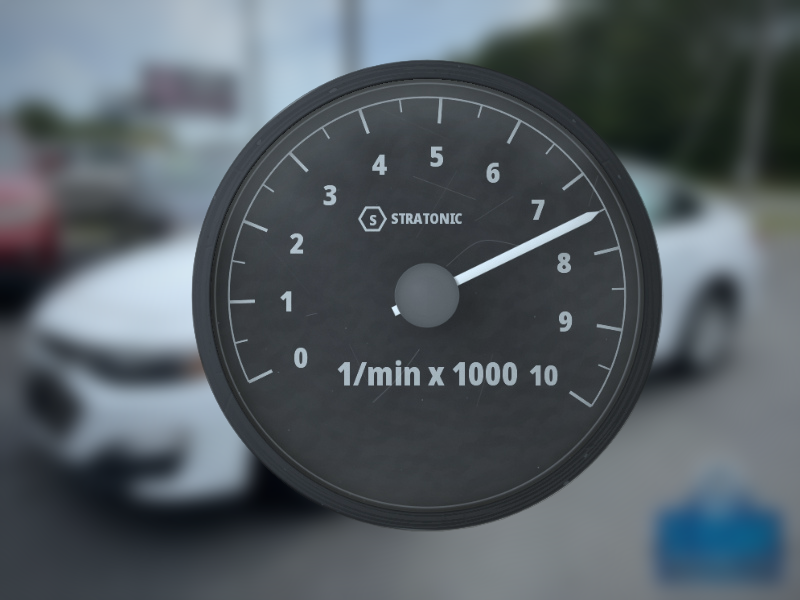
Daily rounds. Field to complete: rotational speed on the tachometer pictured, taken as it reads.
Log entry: 7500 rpm
